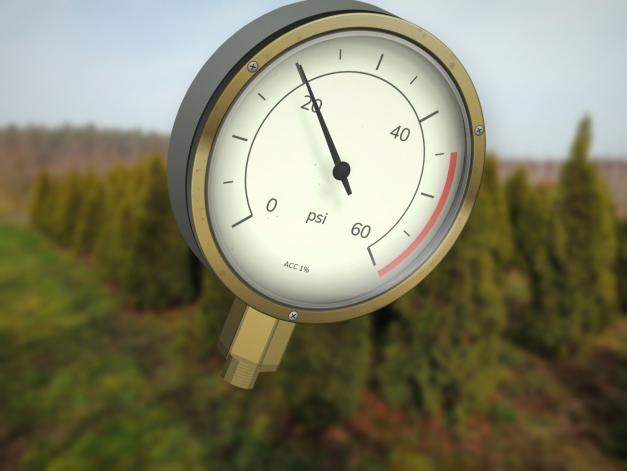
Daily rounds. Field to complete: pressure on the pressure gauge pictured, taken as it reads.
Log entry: 20 psi
